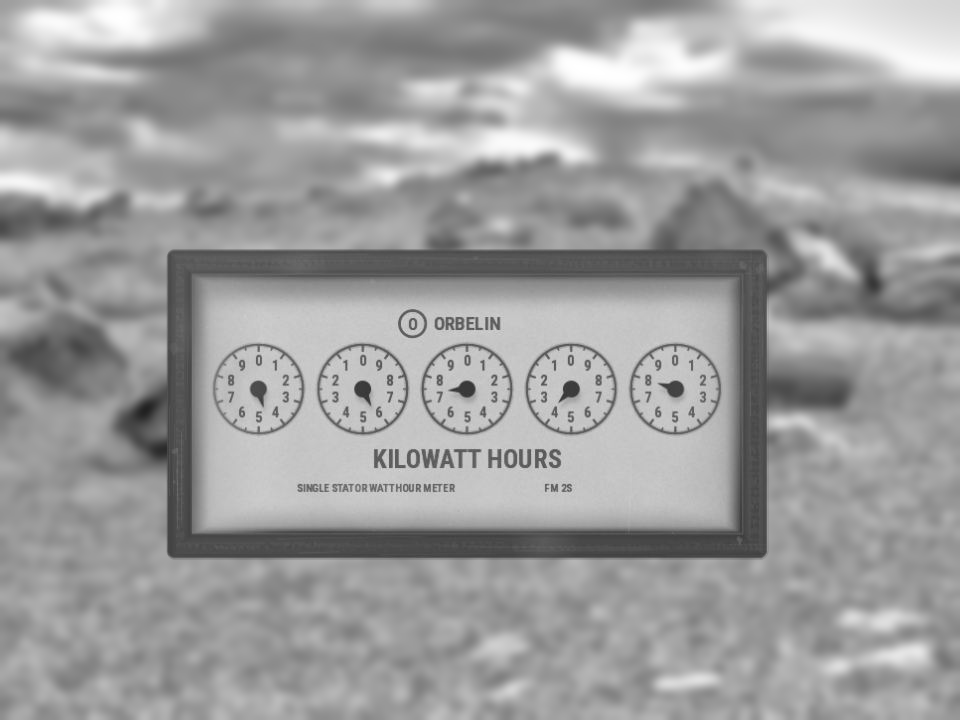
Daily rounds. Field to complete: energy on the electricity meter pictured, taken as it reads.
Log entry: 45738 kWh
